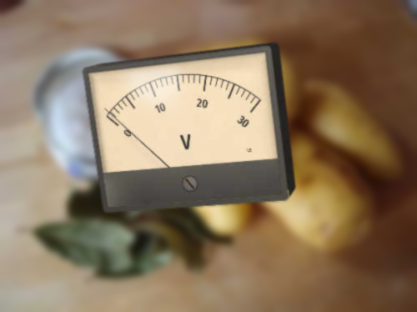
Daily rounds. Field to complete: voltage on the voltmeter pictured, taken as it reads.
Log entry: 1 V
